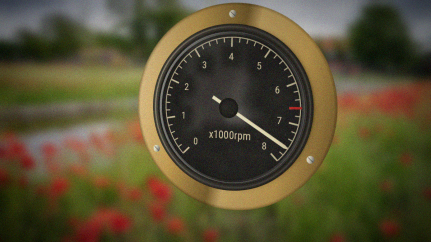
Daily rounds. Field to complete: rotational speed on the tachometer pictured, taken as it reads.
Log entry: 7600 rpm
